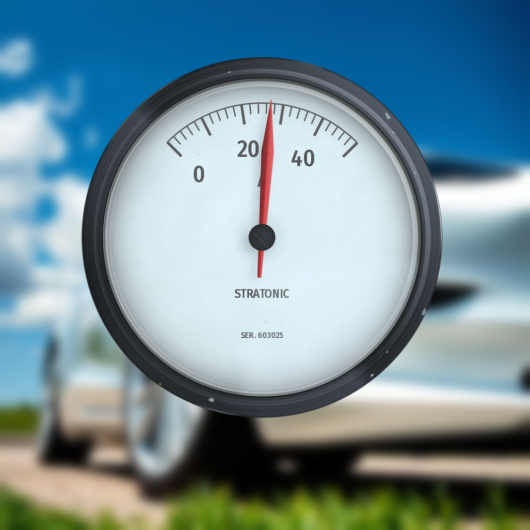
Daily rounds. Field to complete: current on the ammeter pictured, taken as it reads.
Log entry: 27 A
